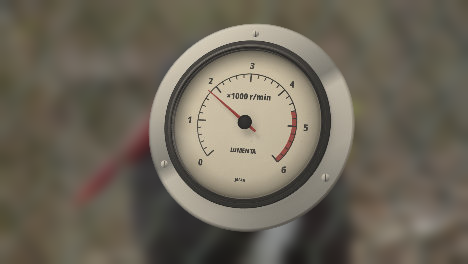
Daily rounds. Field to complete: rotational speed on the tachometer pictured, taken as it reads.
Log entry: 1800 rpm
